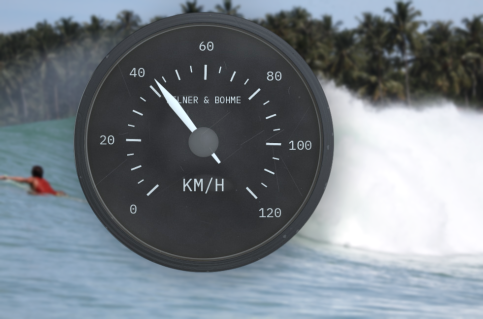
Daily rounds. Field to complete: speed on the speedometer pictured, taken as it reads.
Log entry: 42.5 km/h
